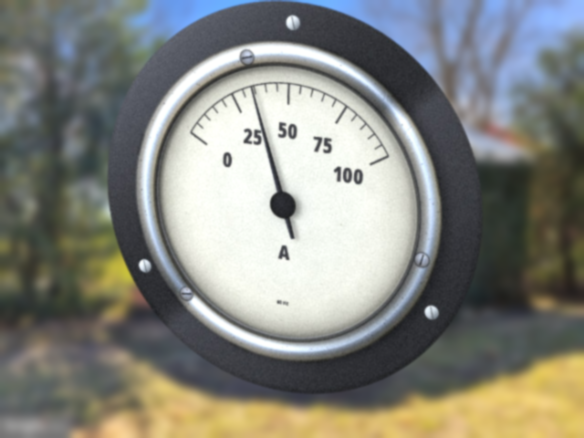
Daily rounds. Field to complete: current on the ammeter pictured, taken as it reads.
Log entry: 35 A
